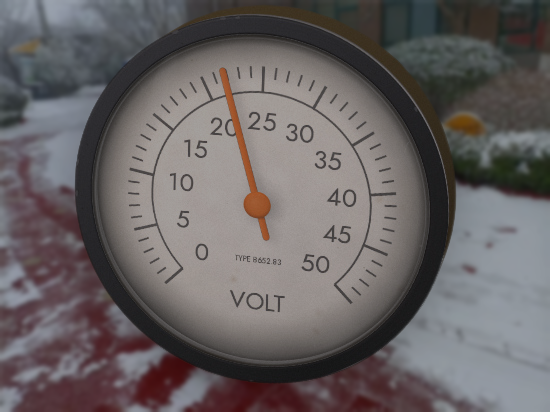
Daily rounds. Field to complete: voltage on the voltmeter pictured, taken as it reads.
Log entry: 22 V
